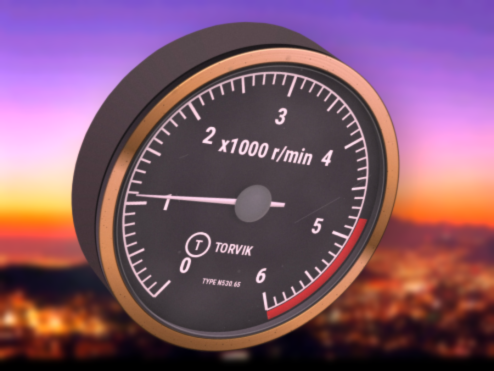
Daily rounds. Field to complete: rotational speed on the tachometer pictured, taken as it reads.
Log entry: 1100 rpm
